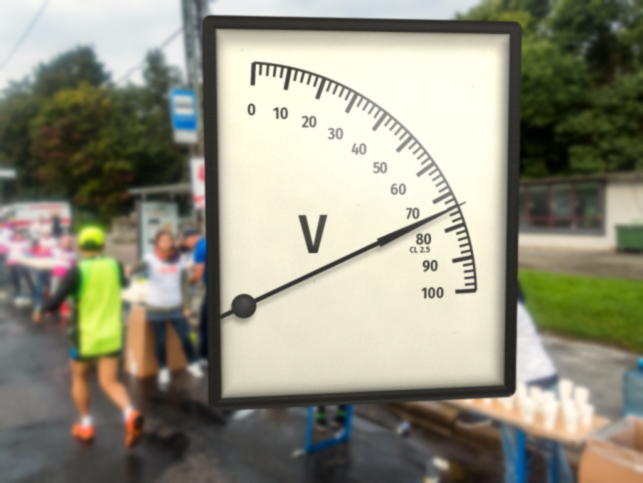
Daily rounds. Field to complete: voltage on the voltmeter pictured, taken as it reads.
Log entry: 74 V
